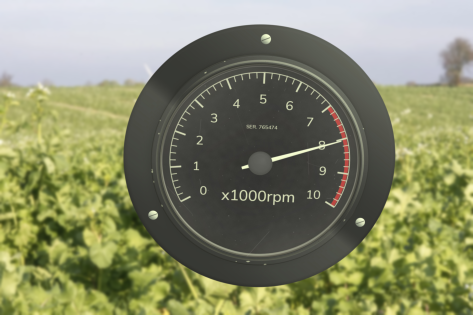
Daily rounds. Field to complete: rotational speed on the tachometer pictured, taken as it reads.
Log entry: 8000 rpm
